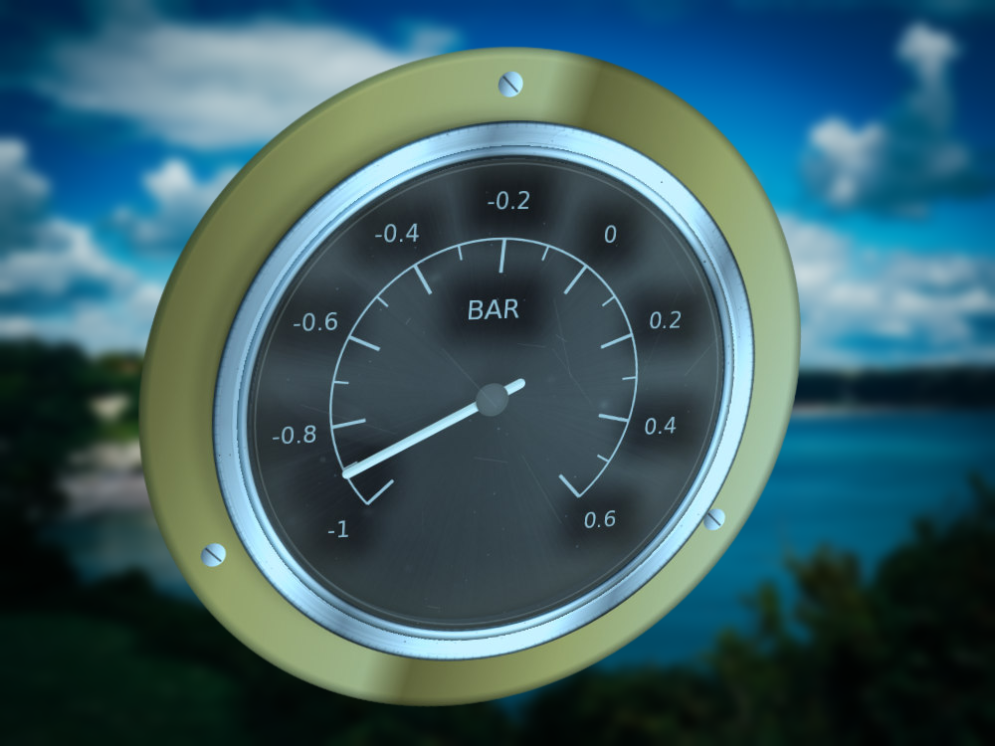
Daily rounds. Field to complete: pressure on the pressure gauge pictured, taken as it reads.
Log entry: -0.9 bar
